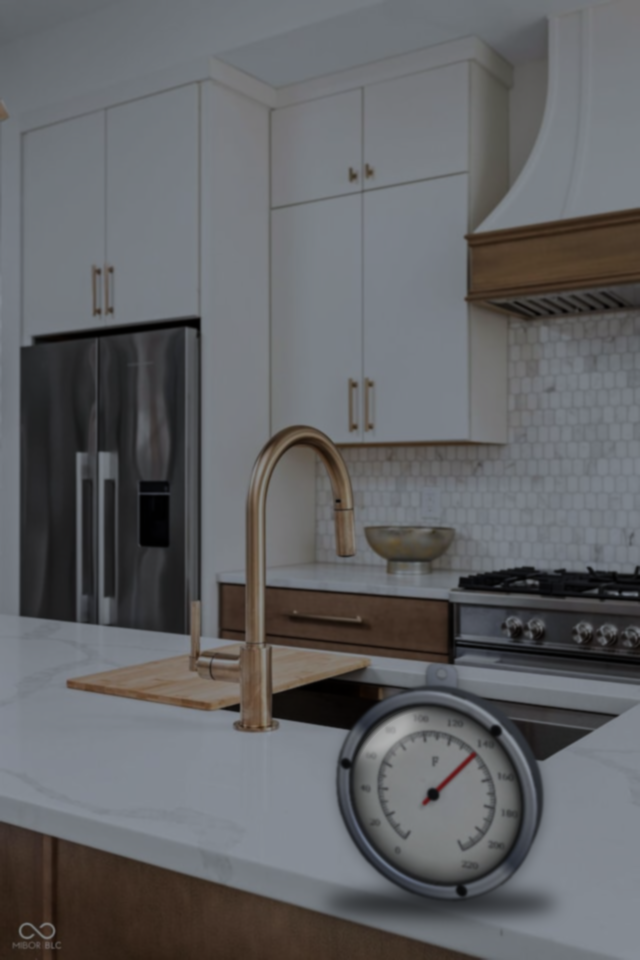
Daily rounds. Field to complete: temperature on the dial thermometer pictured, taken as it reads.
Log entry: 140 °F
